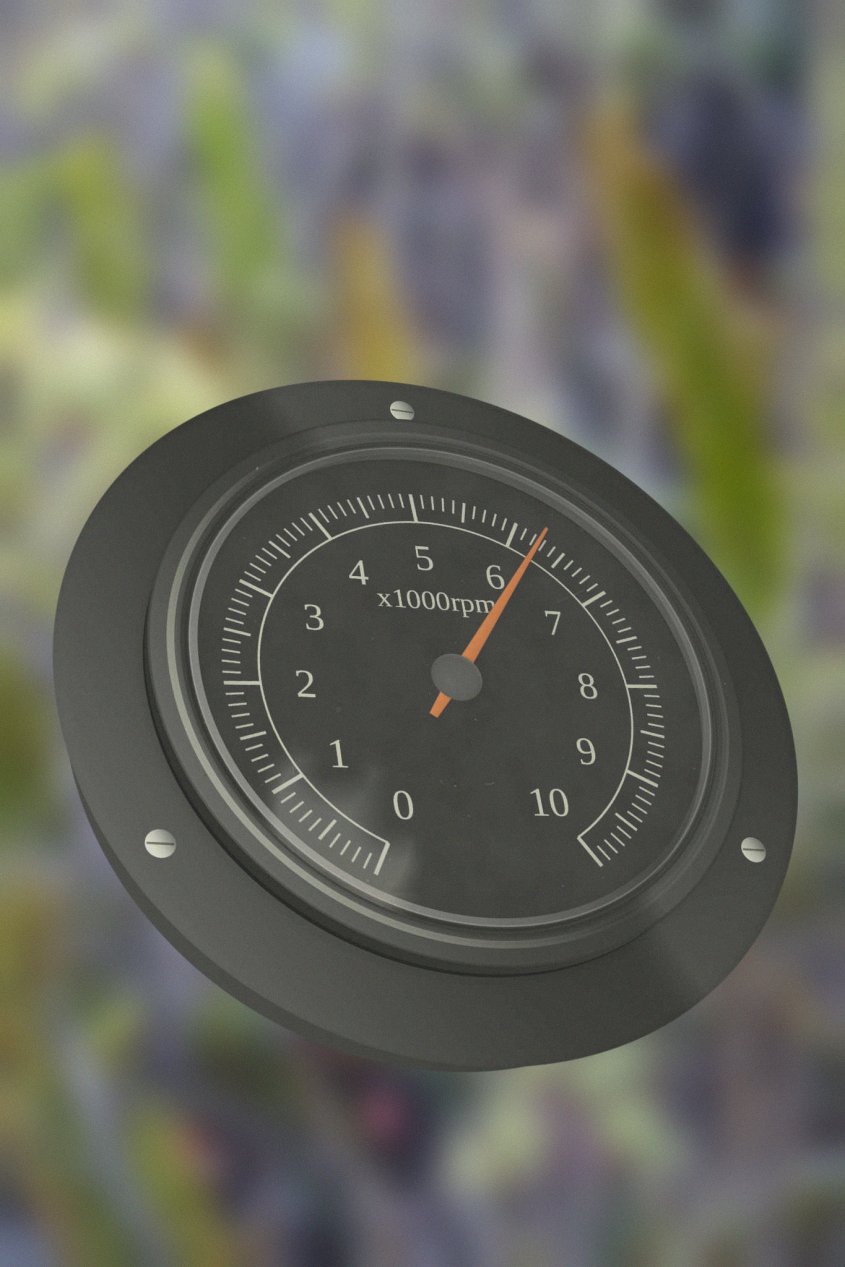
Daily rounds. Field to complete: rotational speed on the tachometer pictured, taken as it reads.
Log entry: 6250 rpm
